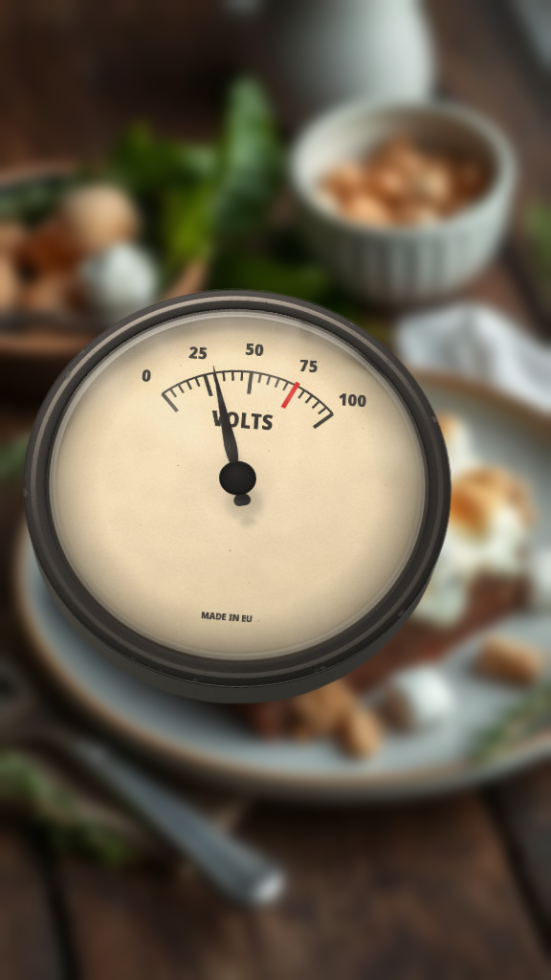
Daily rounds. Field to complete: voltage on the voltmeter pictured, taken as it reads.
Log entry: 30 V
